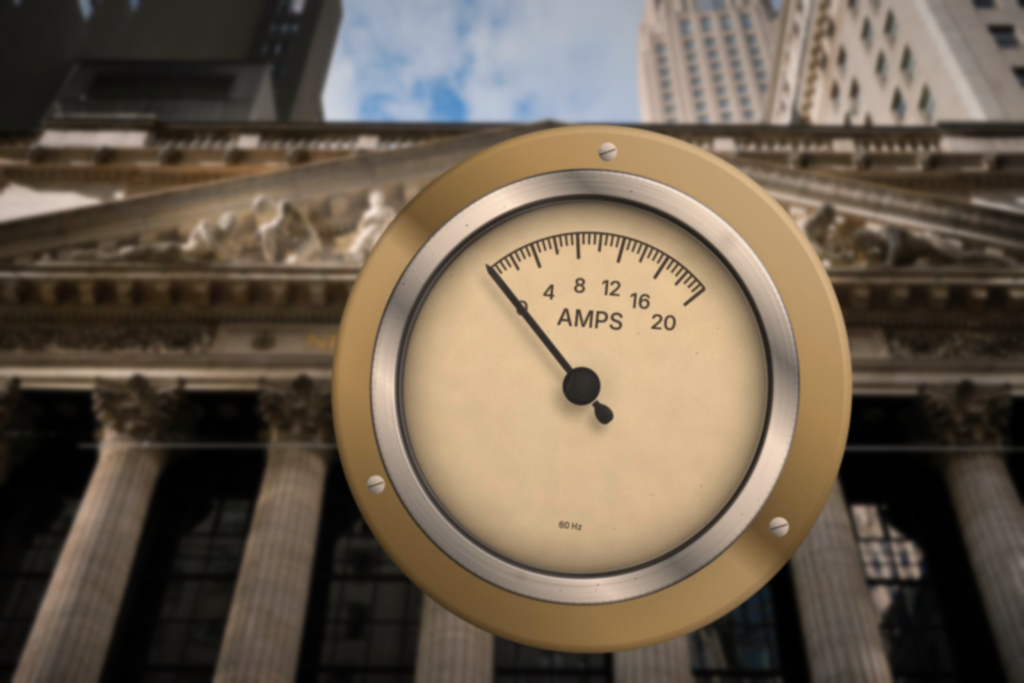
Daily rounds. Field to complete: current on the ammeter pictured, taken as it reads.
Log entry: 0 A
